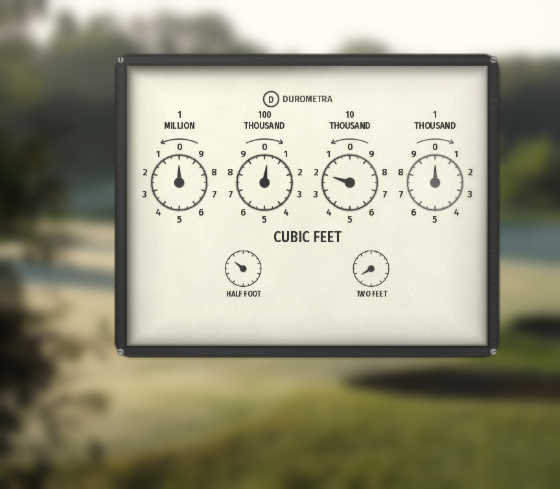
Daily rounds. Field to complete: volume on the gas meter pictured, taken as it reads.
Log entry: 2000 ft³
